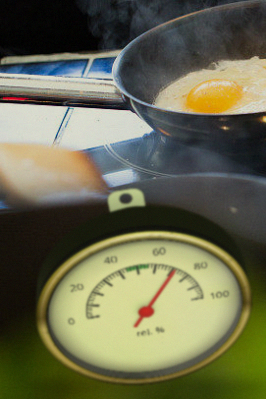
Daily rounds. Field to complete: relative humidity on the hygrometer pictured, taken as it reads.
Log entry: 70 %
